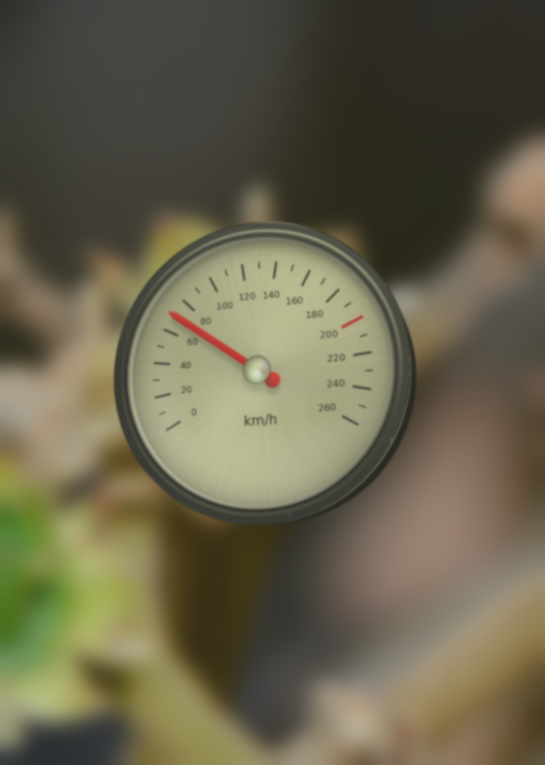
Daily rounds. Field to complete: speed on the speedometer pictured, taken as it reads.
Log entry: 70 km/h
